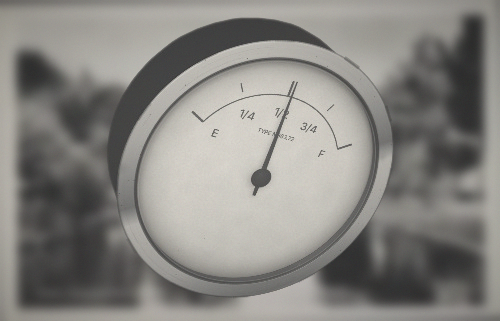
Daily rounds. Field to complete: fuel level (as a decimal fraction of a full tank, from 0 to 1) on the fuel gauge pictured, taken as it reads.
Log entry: 0.5
